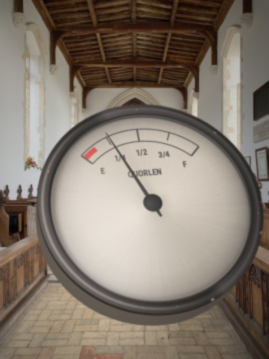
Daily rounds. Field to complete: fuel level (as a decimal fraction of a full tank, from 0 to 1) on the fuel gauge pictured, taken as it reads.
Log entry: 0.25
